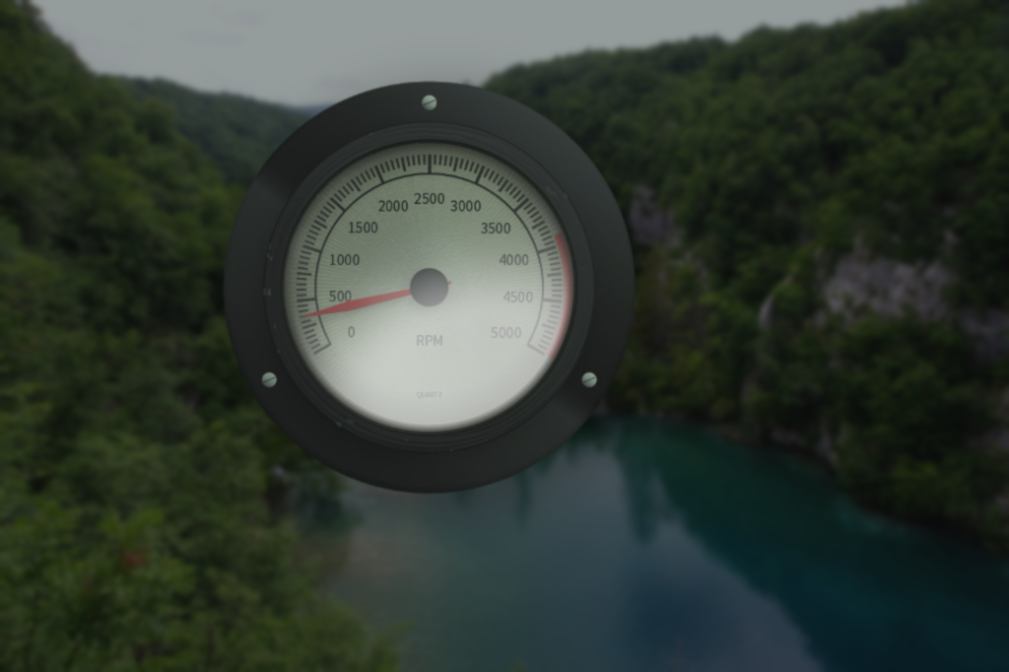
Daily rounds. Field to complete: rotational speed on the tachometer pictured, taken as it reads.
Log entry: 350 rpm
